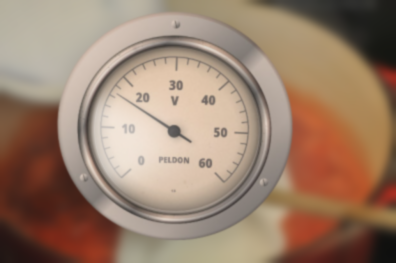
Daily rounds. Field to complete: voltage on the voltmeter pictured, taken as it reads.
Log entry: 17 V
